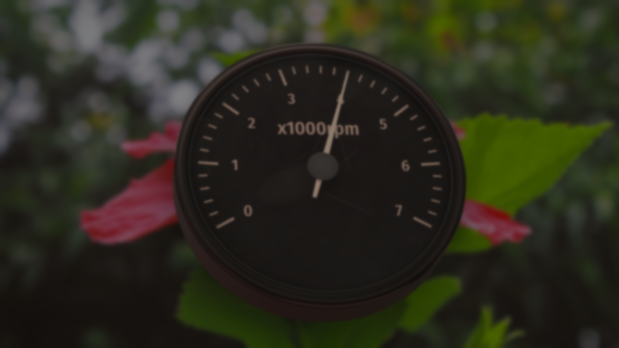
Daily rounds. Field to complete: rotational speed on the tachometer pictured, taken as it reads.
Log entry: 4000 rpm
